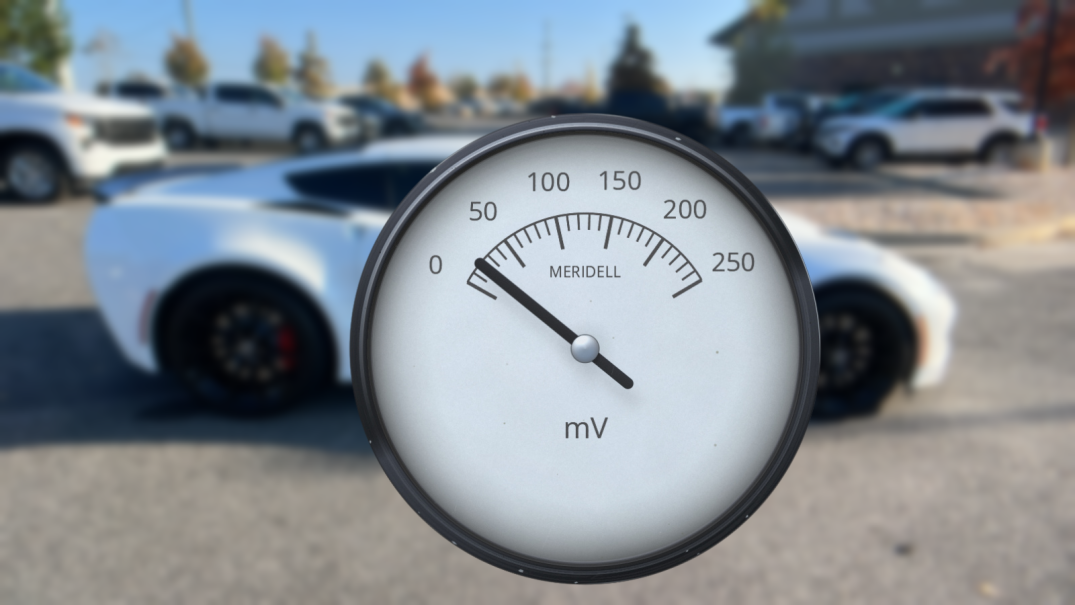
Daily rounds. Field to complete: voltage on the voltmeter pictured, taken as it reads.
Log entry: 20 mV
